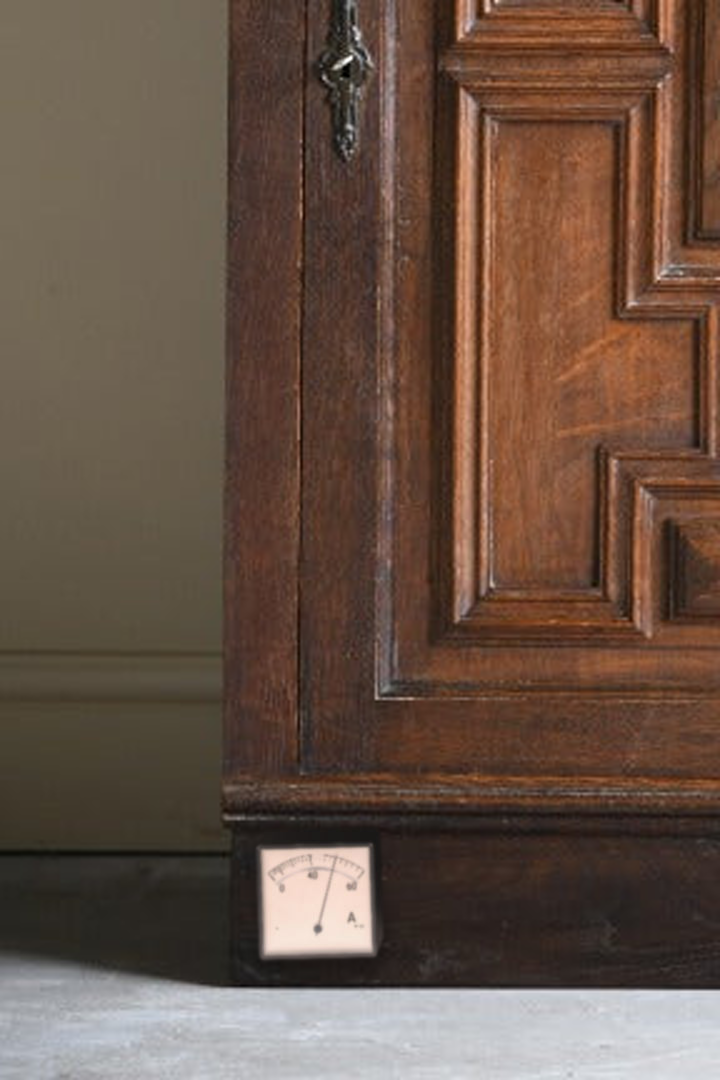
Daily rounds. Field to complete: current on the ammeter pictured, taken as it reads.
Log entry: 50 A
